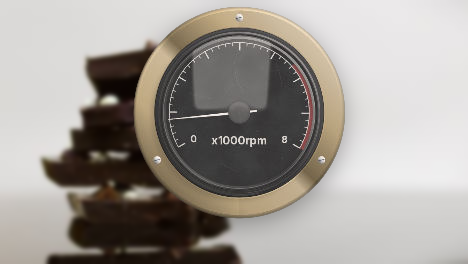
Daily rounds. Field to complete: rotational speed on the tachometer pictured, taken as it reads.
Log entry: 800 rpm
